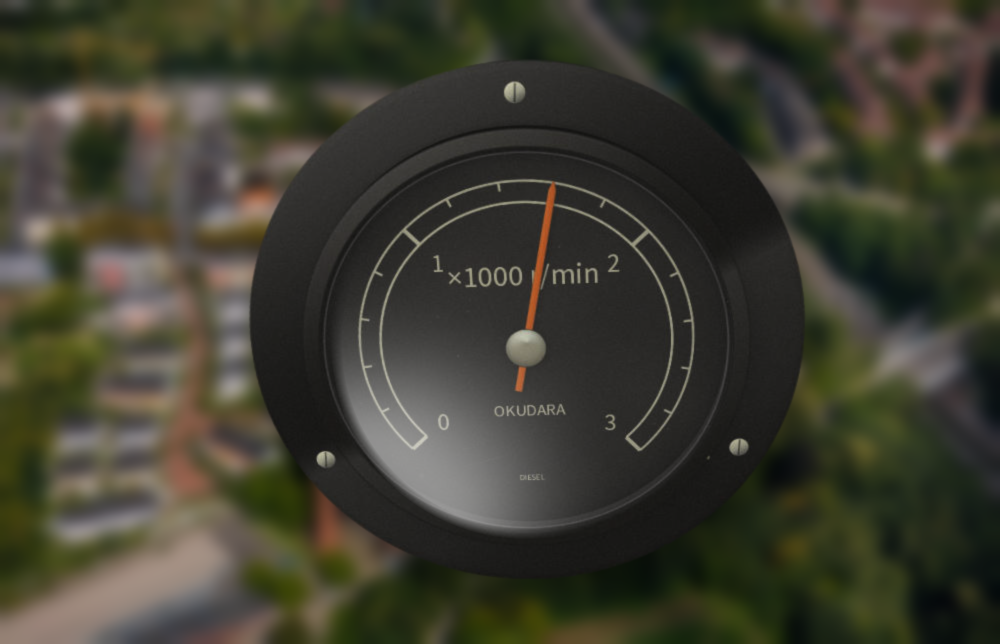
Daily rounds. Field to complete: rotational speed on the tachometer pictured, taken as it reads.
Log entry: 1600 rpm
